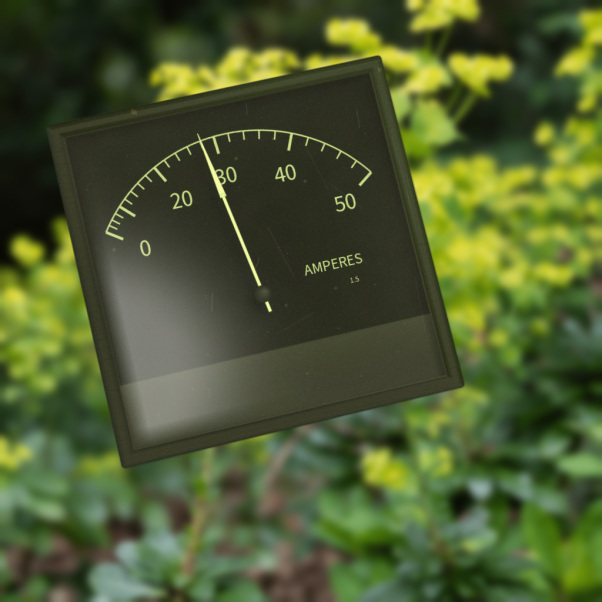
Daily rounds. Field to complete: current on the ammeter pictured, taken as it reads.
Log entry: 28 A
